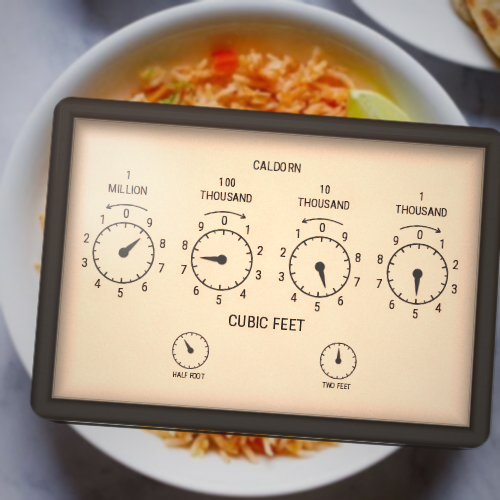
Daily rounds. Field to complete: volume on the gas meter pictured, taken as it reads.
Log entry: 875500 ft³
